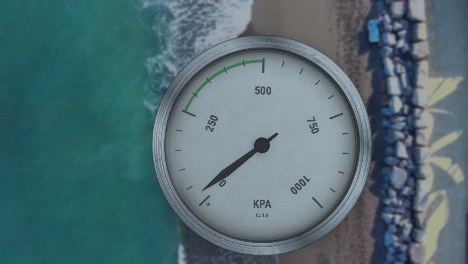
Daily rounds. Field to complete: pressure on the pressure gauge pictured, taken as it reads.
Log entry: 25 kPa
